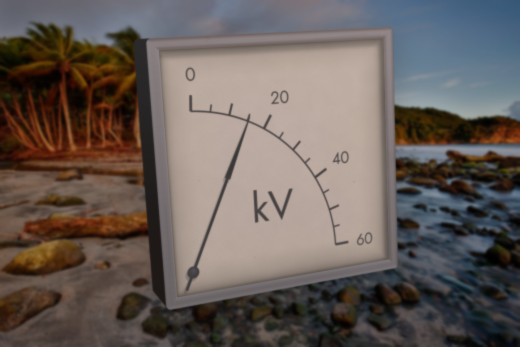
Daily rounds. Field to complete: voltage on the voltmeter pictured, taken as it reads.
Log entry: 15 kV
